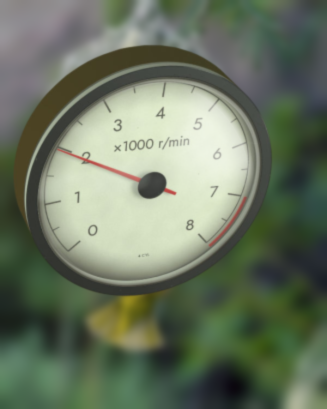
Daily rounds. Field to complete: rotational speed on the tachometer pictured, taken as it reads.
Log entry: 2000 rpm
